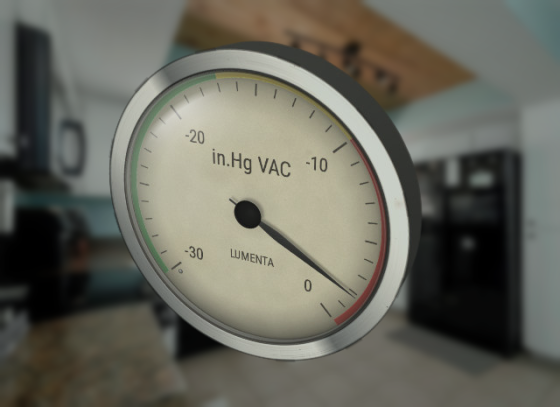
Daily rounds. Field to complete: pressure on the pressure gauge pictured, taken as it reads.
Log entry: -2 inHg
